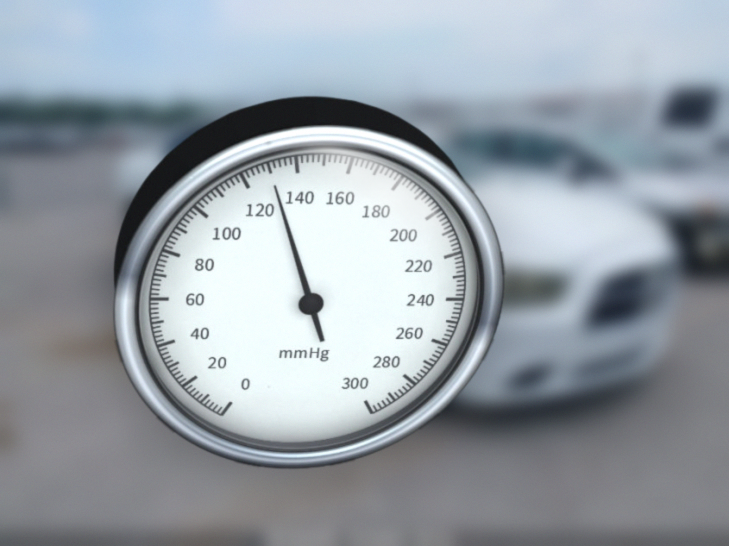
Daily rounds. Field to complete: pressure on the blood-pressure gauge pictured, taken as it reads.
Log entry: 130 mmHg
